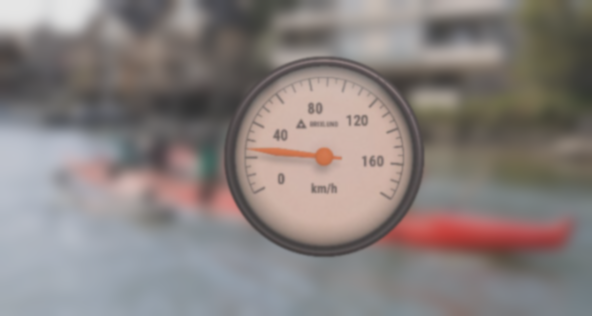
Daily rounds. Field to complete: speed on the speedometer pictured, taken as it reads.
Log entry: 25 km/h
